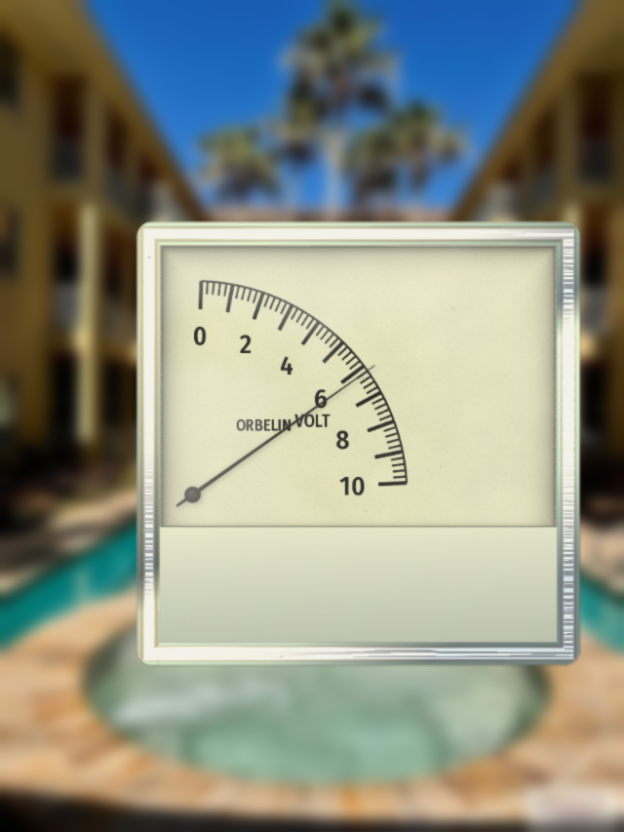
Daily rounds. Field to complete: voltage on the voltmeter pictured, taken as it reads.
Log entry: 6.2 V
